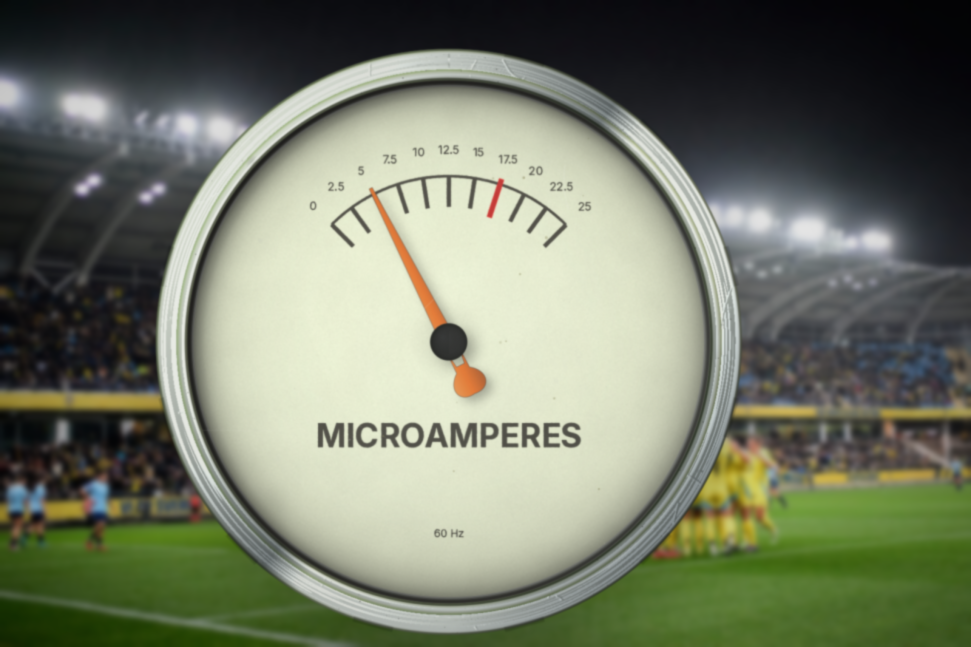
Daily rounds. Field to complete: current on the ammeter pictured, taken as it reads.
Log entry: 5 µA
